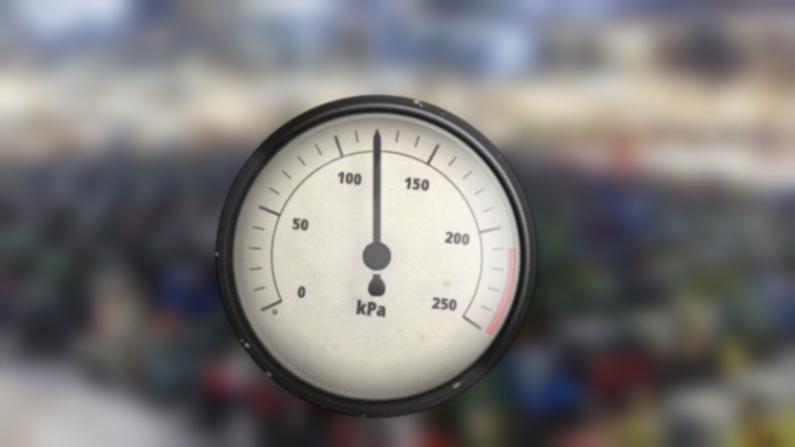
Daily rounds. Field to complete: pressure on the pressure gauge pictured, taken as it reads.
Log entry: 120 kPa
